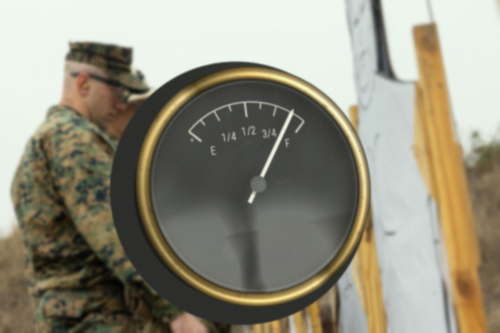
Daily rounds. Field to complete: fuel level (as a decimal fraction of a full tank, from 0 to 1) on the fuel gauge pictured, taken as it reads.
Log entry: 0.875
